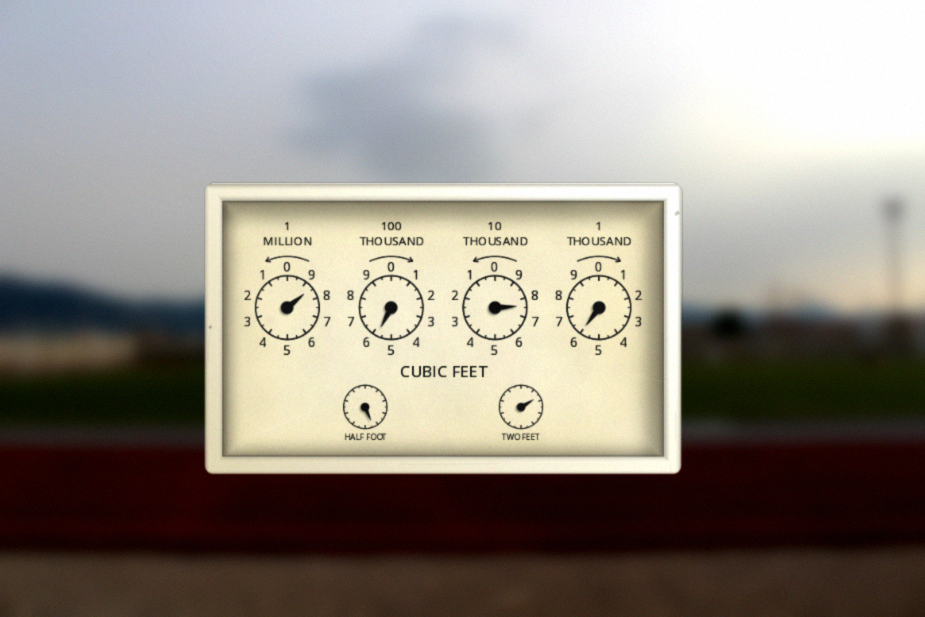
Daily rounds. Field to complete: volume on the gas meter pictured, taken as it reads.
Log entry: 857600 ft³
